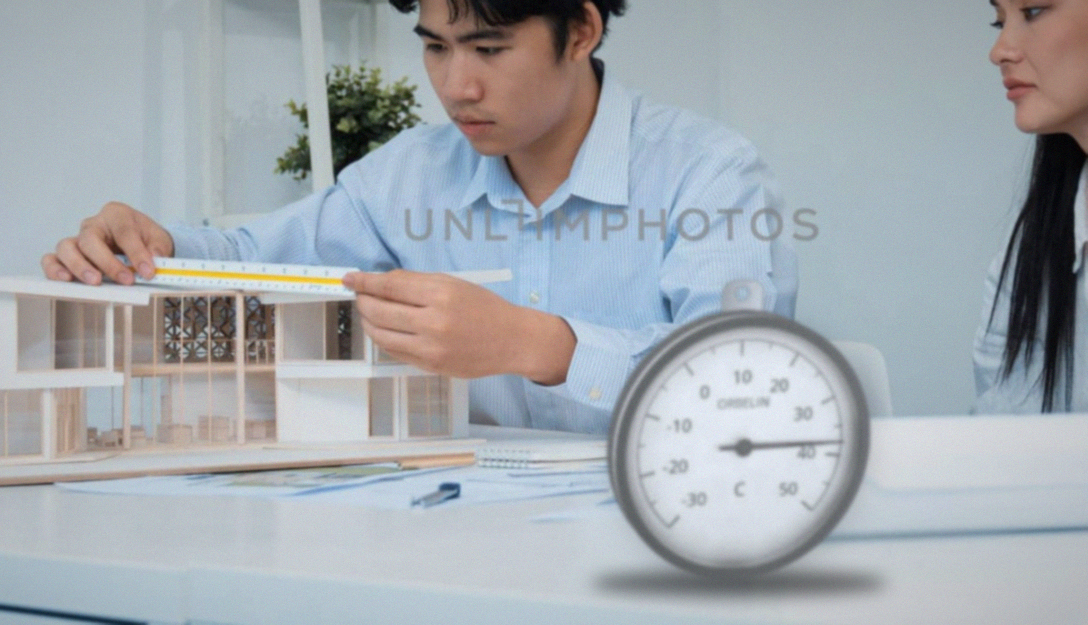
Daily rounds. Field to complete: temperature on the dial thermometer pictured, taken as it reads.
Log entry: 37.5 °C
